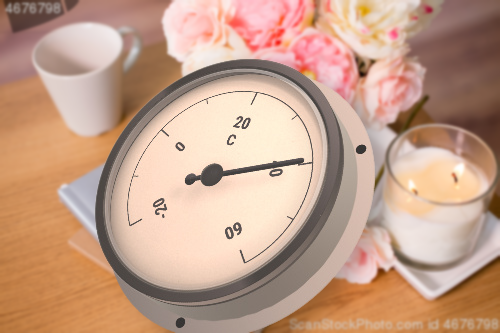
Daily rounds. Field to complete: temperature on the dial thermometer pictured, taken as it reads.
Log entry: 40 °C
